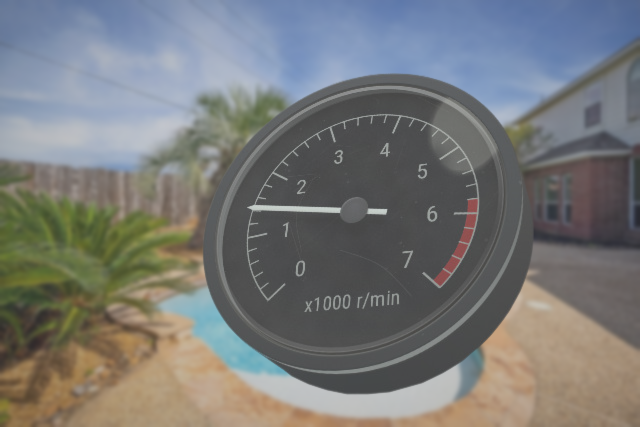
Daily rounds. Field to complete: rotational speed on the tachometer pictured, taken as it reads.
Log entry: 1400 rpm
